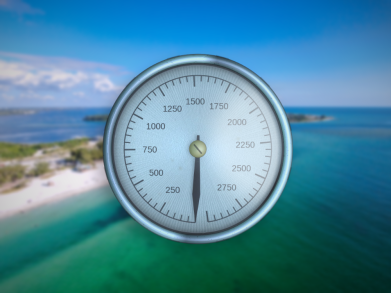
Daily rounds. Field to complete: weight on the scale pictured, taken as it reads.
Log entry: 0 g
